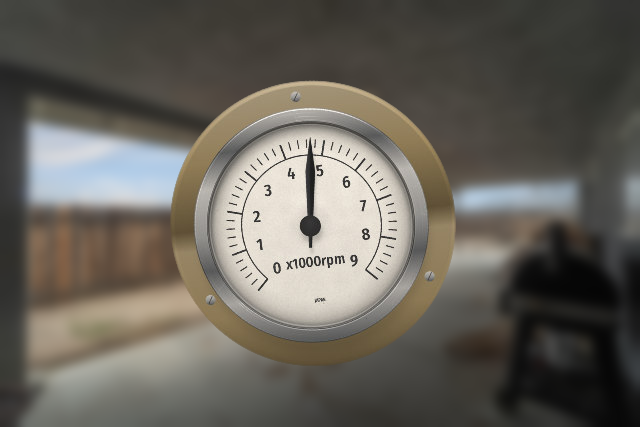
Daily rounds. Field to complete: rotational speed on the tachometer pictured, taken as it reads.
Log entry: 4700 rpm
